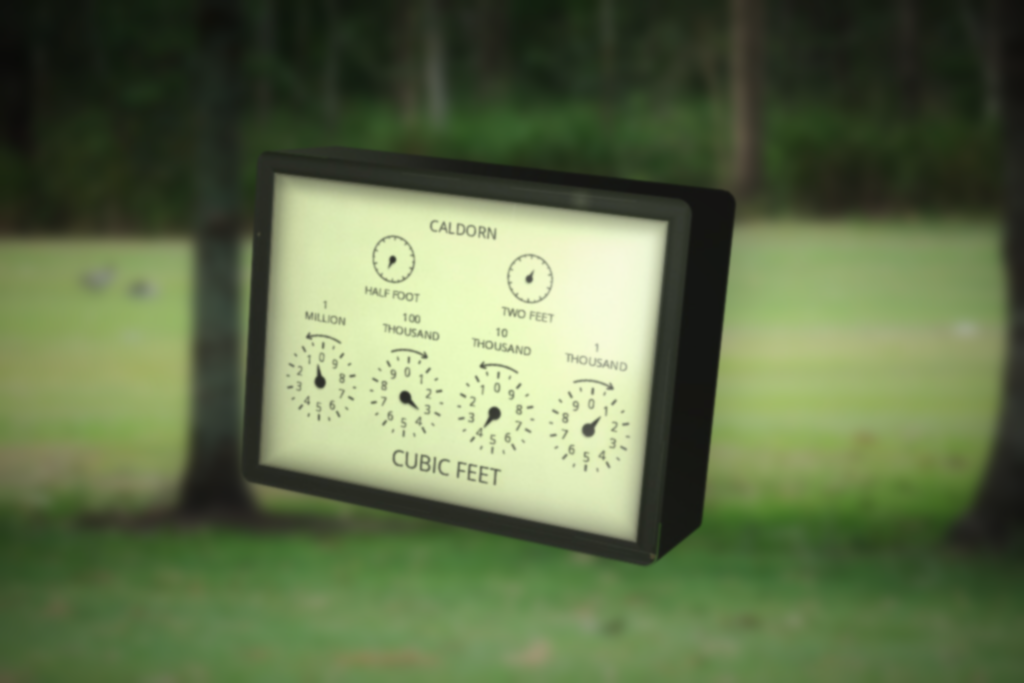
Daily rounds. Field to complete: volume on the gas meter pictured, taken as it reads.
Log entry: 34100 ft³
